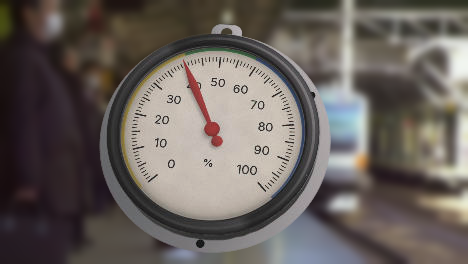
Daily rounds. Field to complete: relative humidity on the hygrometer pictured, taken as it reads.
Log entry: 40 %
